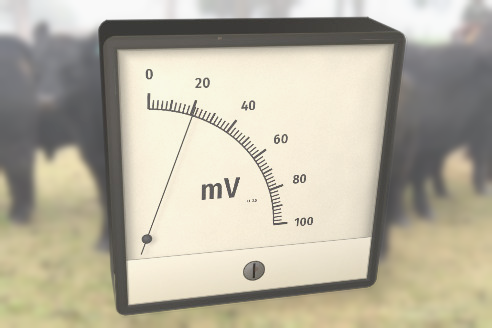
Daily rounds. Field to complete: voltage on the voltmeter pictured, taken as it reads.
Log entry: 20 mV
